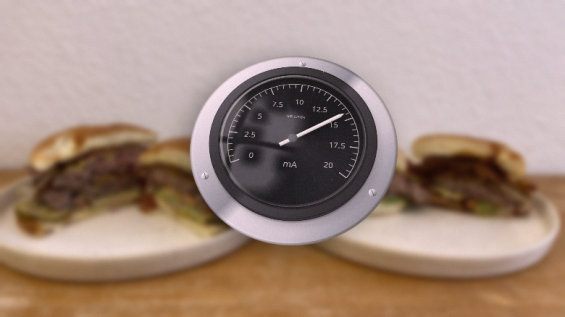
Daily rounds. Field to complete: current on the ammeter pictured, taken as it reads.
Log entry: 14.5 mA
